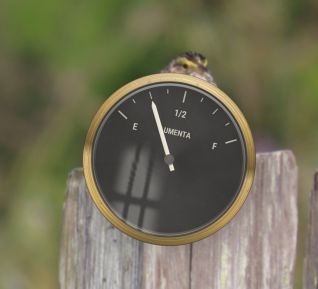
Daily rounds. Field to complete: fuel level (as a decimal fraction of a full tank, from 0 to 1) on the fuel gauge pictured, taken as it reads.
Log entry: 0.25
